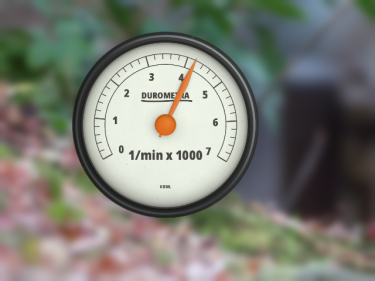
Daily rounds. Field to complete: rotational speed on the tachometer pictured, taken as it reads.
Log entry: 4200 rpm
